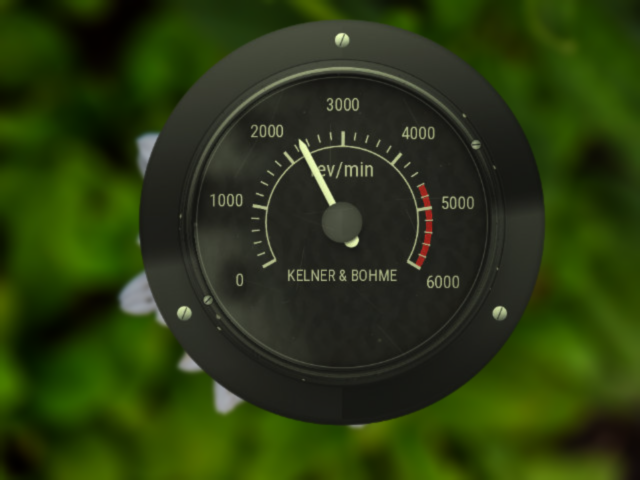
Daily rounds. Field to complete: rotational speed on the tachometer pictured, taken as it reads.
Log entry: 2300 rpm
